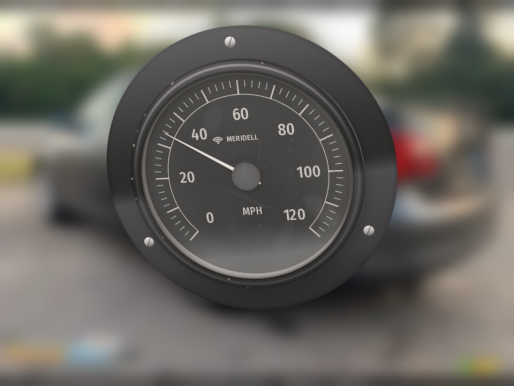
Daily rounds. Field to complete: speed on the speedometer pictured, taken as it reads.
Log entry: 34 mph
